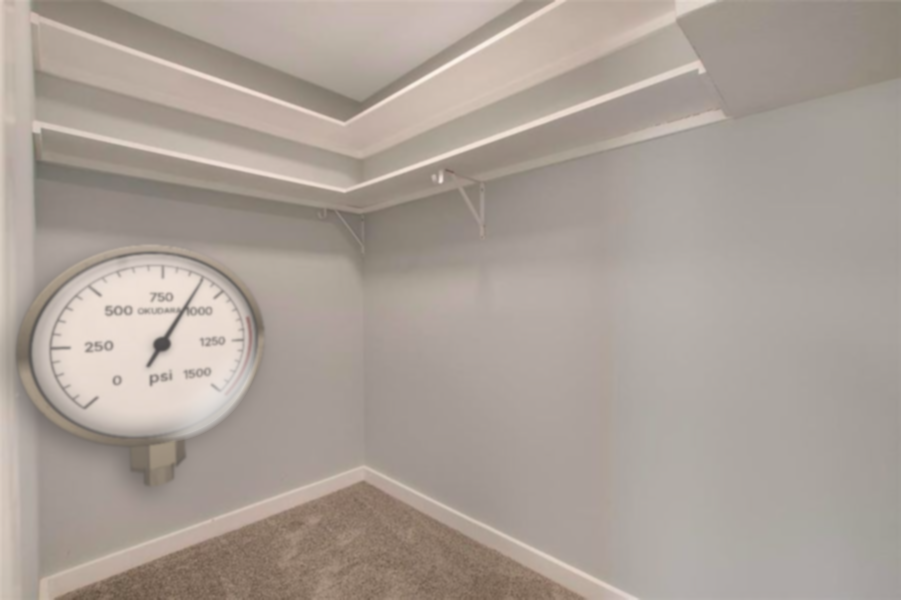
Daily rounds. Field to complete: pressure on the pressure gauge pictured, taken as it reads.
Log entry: 900 psi
